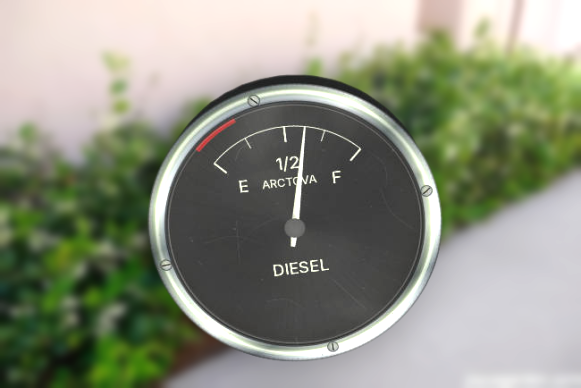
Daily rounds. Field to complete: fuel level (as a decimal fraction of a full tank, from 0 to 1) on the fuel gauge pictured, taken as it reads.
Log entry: 0.625
